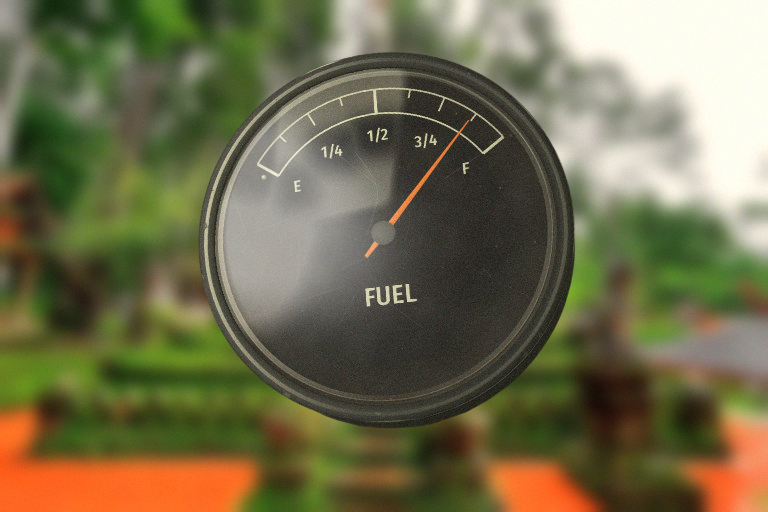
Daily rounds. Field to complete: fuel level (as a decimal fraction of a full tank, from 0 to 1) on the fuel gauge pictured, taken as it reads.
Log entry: 0.875
